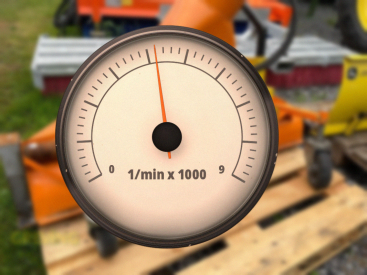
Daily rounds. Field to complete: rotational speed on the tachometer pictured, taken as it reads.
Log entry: 4200 rpm
